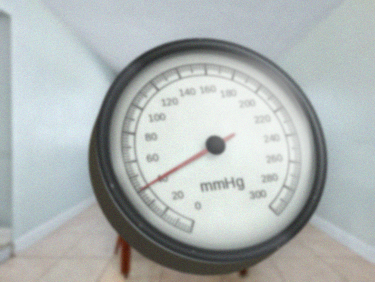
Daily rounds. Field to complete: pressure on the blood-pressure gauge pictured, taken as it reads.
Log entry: 40 mmHg
